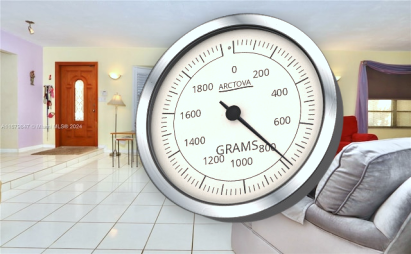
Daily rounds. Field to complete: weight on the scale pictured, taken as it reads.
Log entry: 780 g
